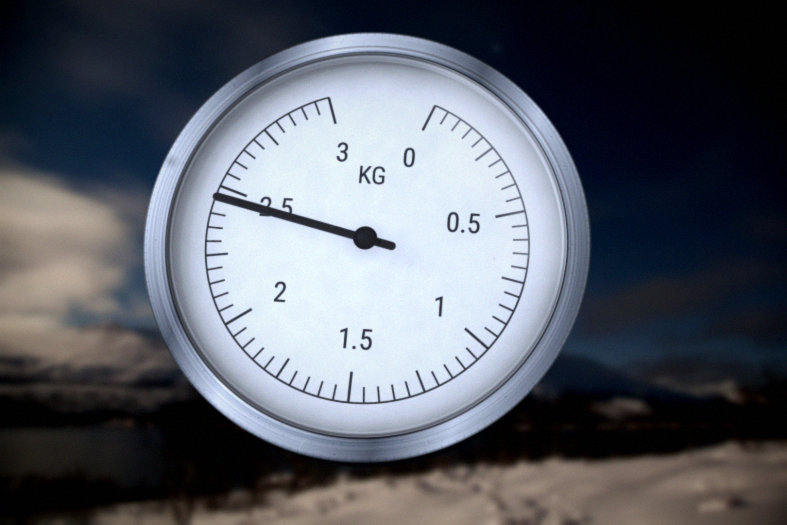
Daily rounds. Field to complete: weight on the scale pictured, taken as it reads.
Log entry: 2.45 kg
